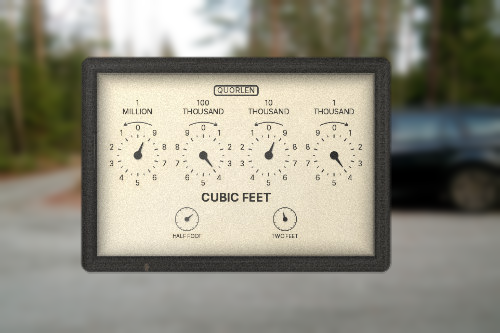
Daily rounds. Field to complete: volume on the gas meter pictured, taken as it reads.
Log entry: 939400 ft³
